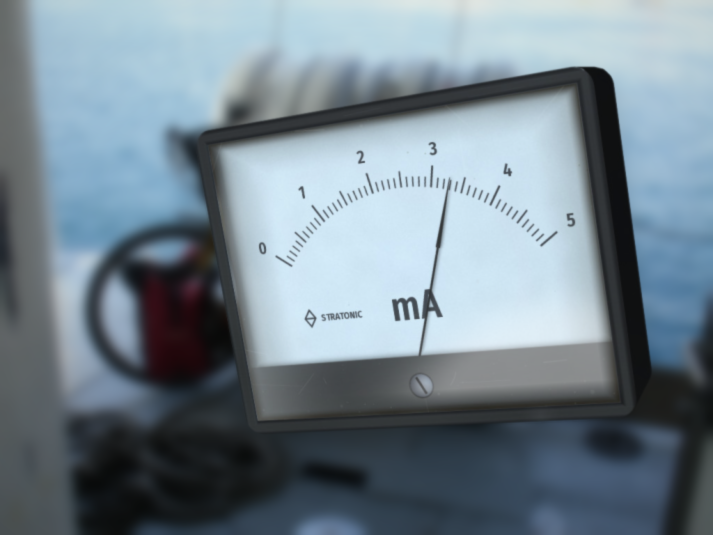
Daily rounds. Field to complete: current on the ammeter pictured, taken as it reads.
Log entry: 3.3 mA
